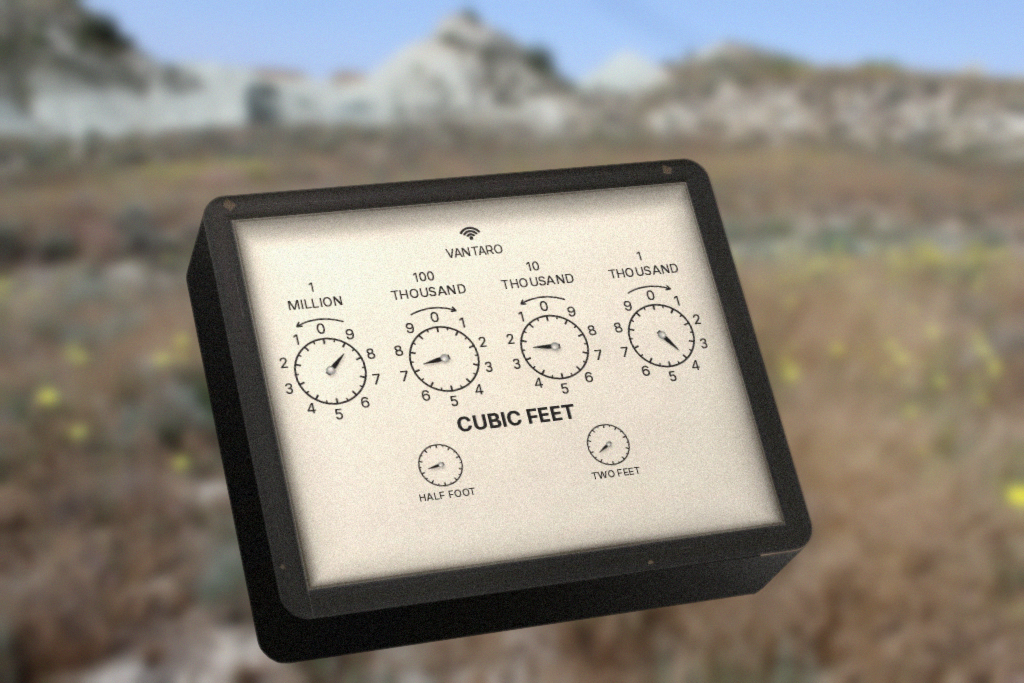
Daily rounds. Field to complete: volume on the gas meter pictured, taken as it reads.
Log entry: 872400 ft³
